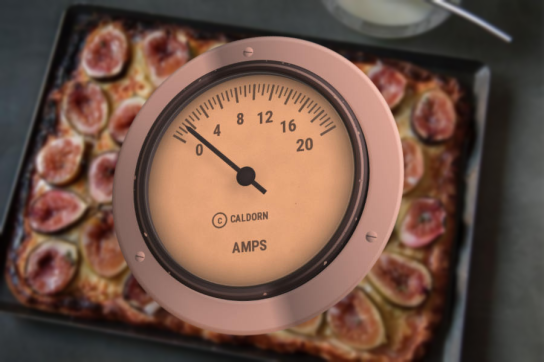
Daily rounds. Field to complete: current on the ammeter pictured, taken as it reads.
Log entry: 1.5 A
